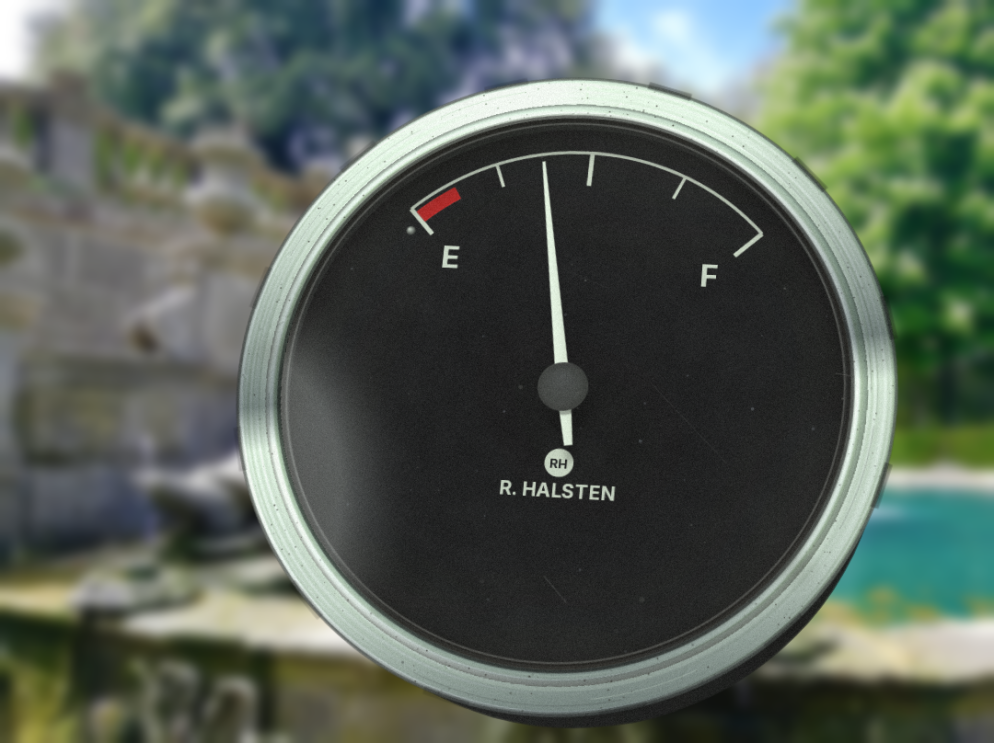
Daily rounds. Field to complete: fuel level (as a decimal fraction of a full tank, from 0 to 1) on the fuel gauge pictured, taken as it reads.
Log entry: 0.375
